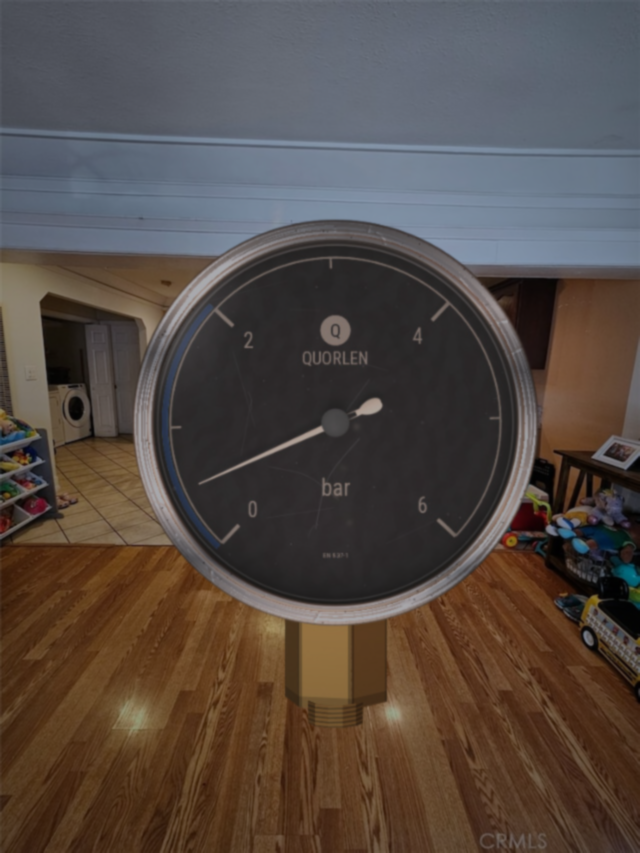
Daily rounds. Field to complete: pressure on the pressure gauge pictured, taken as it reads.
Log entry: 0.5 bar
